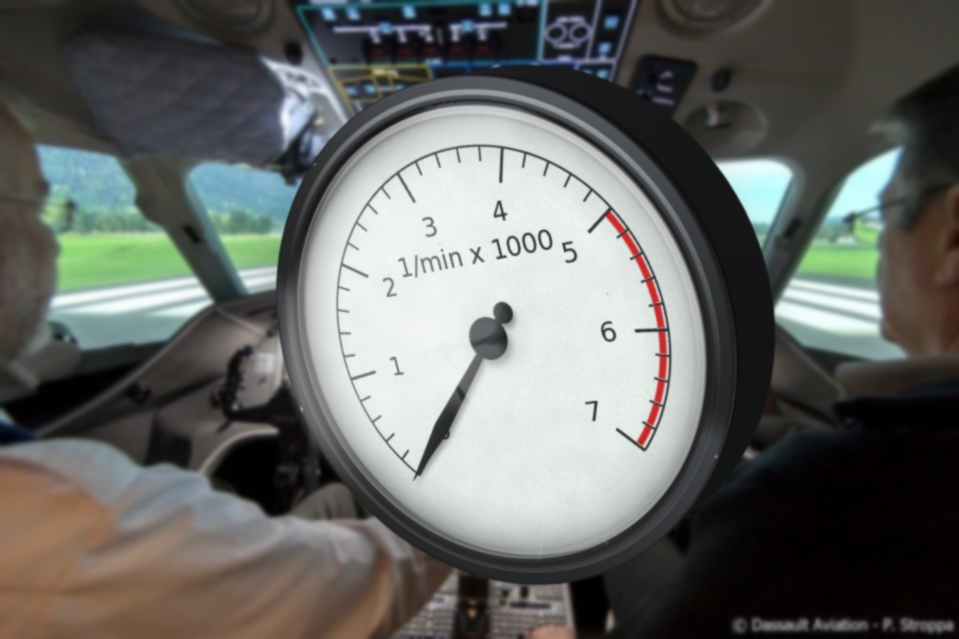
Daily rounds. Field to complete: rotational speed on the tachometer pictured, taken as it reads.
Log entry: 0 rpm
